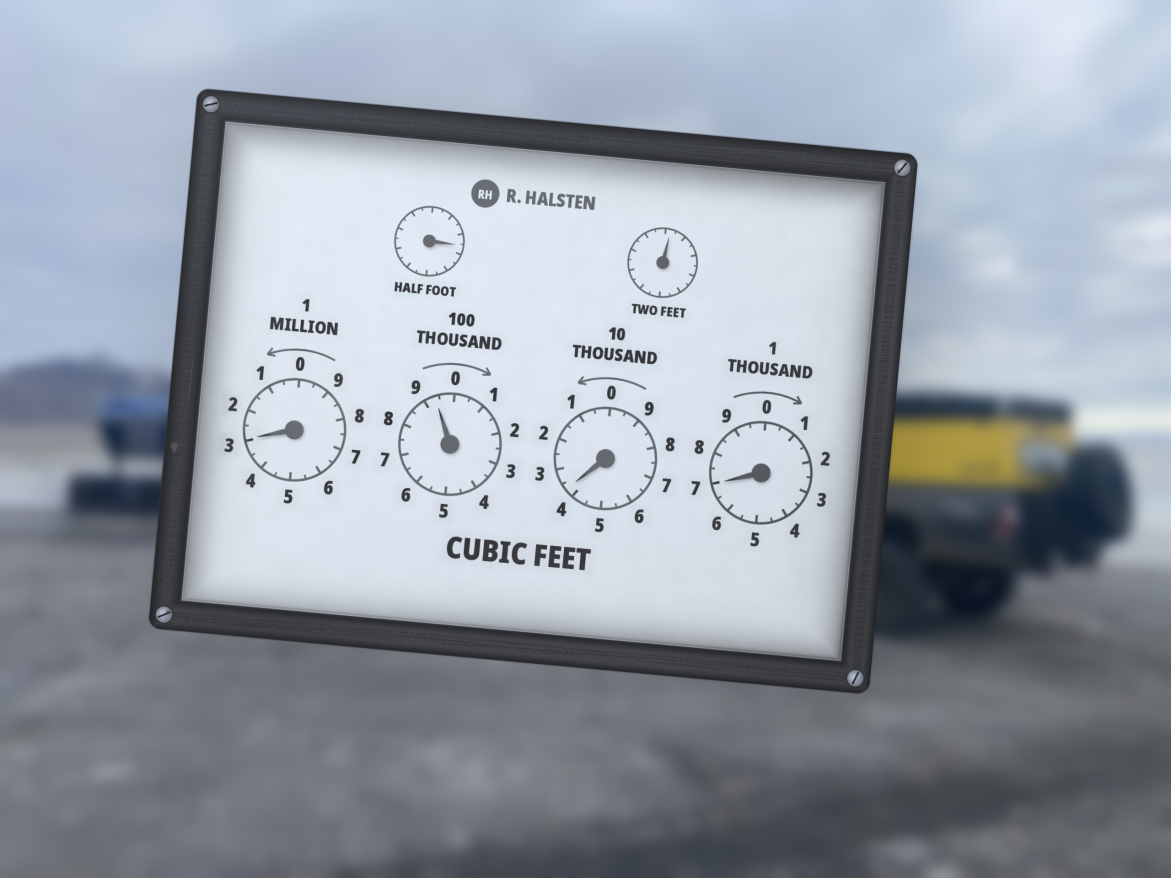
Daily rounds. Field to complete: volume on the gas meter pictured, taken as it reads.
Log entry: 293700 ft³
